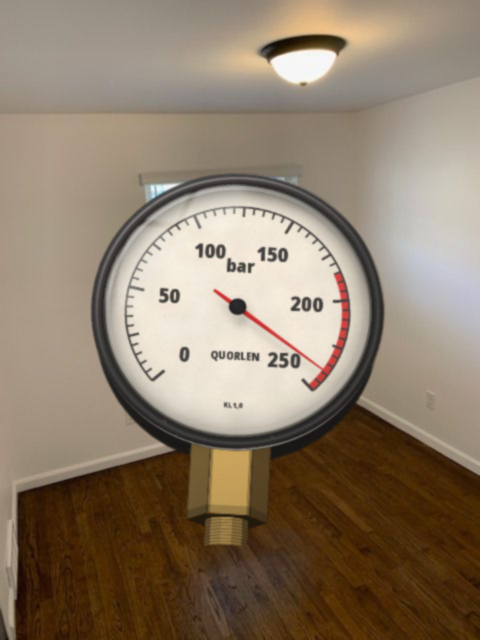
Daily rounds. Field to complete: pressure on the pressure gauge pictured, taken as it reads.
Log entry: 240 bar
